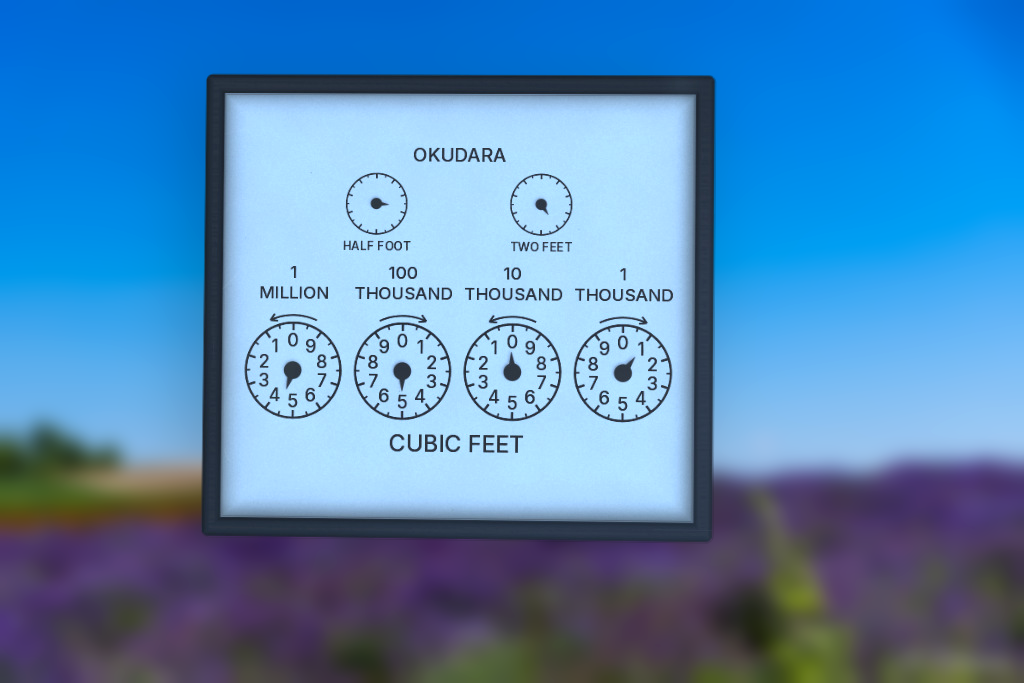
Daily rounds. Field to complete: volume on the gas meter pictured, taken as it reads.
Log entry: 450100 ft³
